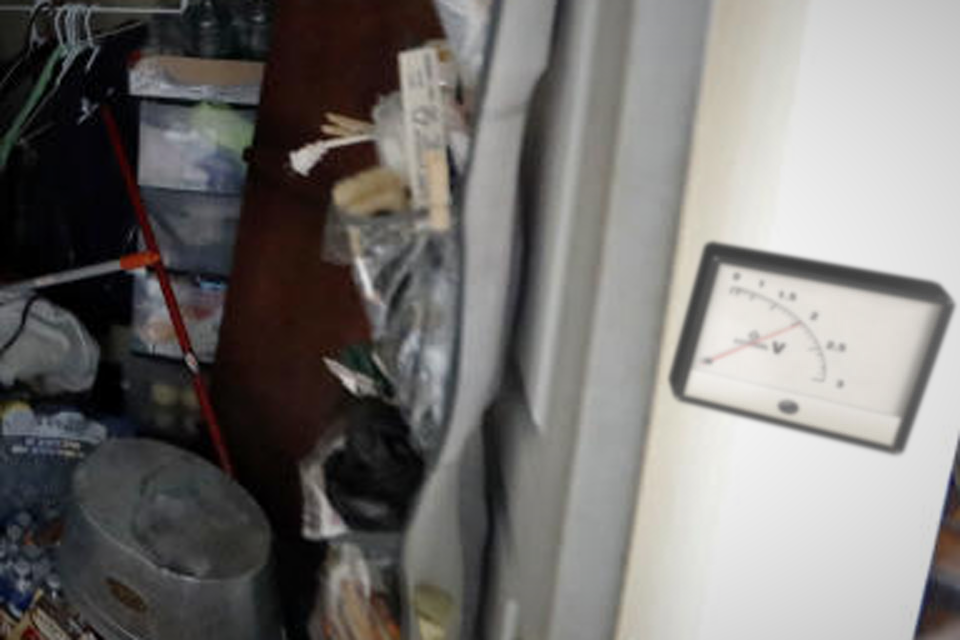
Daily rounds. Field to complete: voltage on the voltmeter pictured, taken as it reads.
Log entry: 2 V
